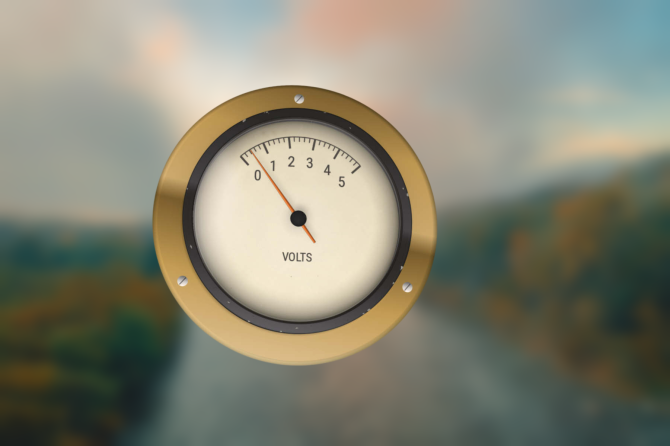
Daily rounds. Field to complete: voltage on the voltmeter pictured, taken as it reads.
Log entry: 0.4 V
